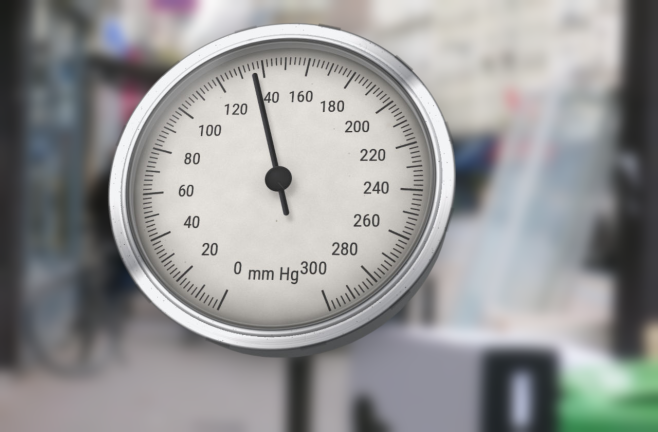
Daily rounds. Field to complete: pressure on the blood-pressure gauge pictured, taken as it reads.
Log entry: 136 mmHg
